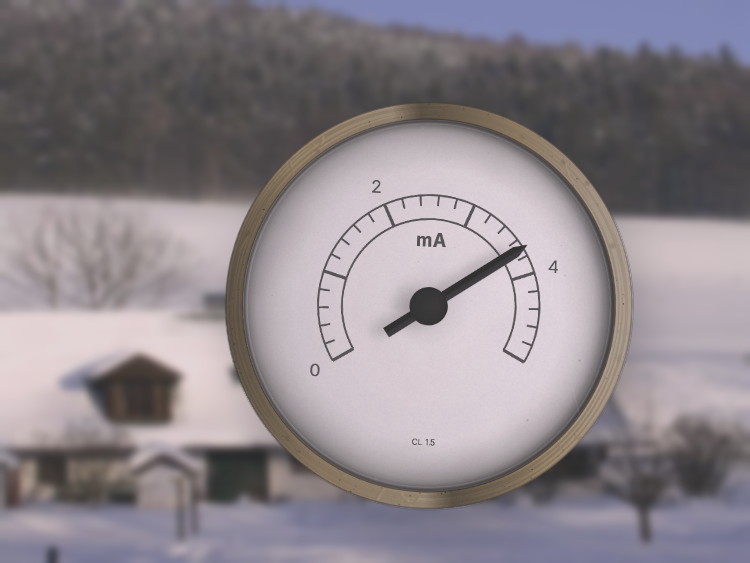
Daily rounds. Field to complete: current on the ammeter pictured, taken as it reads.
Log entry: 3.7 mA
